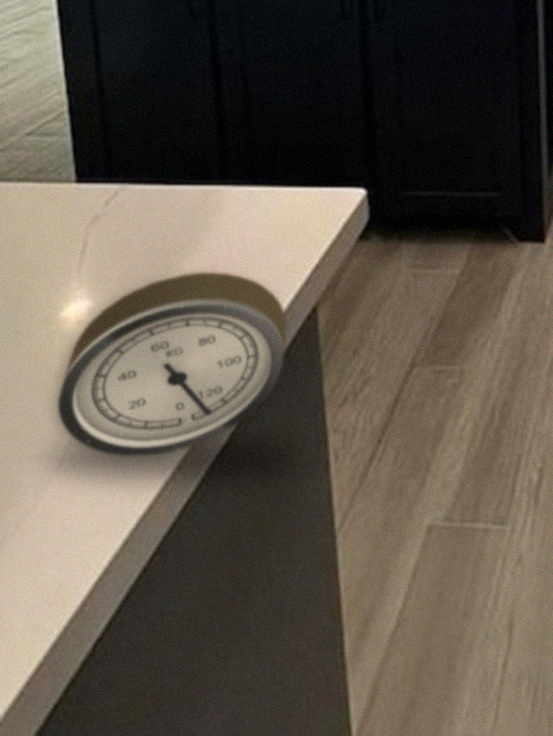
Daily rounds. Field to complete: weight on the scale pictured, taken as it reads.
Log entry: 125 kg
